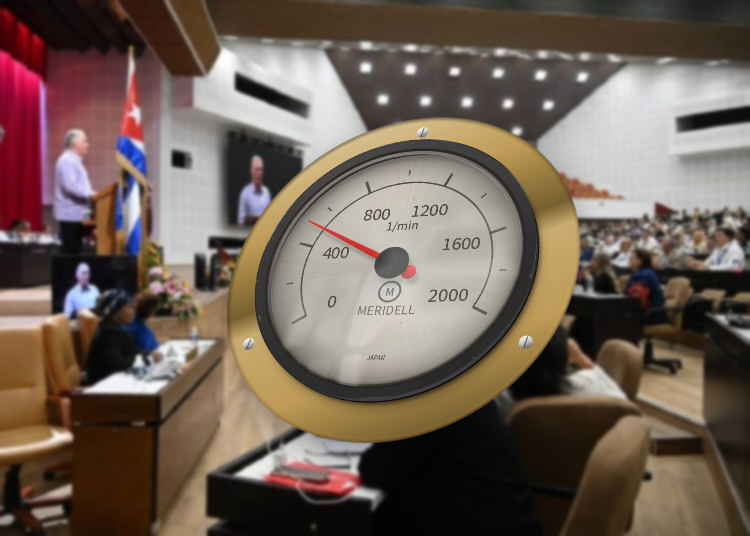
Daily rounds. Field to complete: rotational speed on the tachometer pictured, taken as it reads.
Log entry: 500 rpm
